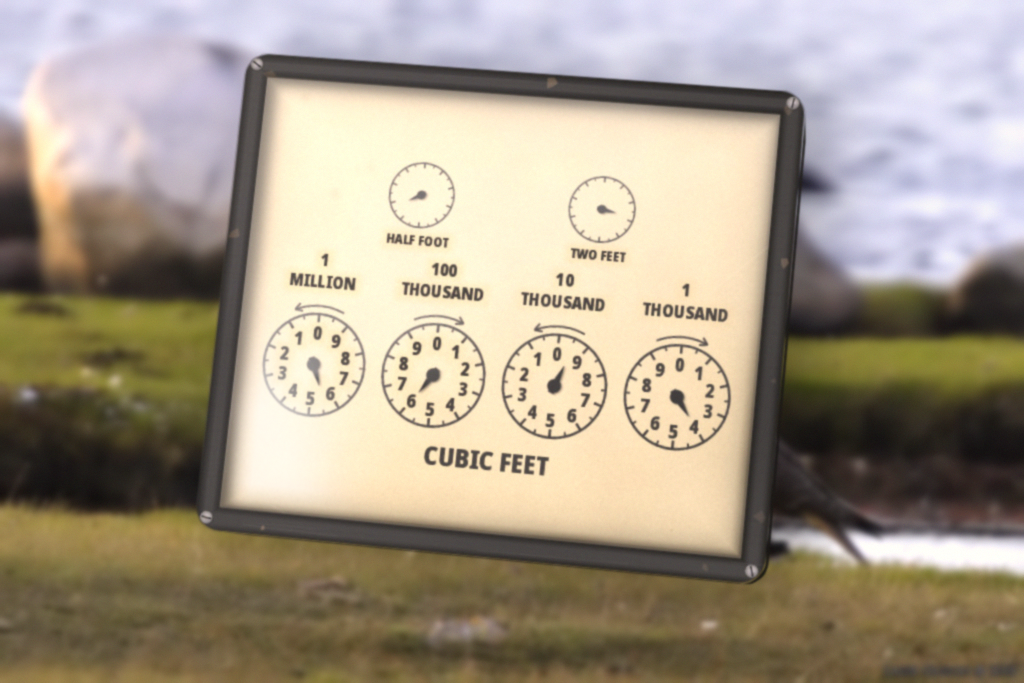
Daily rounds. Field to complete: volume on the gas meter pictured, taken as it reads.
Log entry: 559400 ft³
